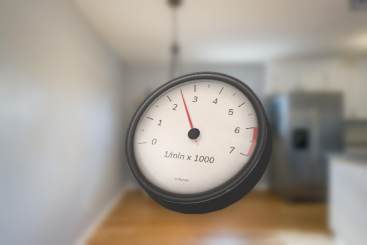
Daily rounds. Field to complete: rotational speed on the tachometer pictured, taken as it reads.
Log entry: 2500 rpm
